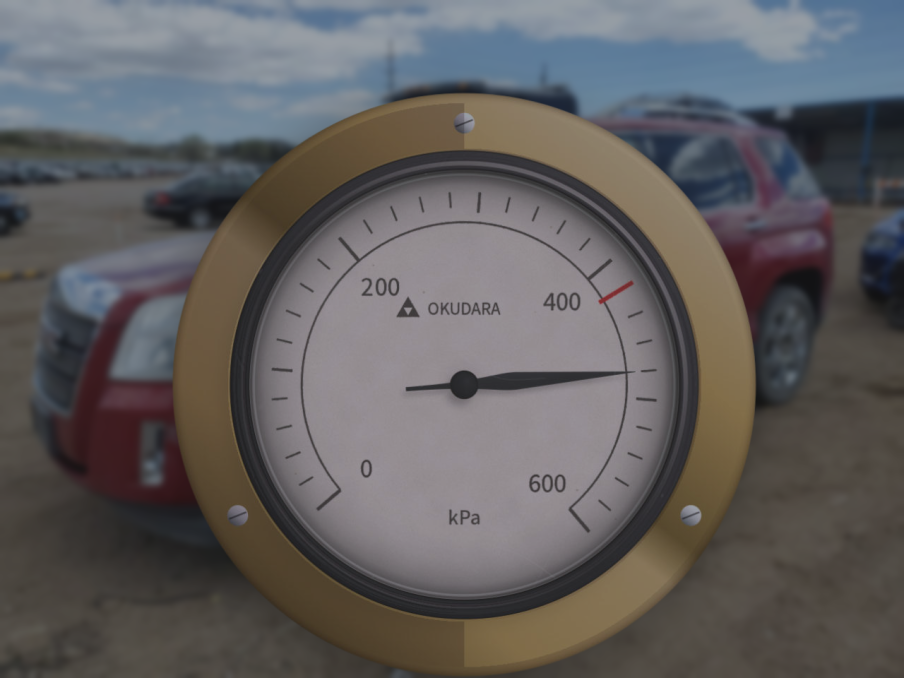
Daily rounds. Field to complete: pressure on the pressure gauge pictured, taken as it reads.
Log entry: 480 kPa
